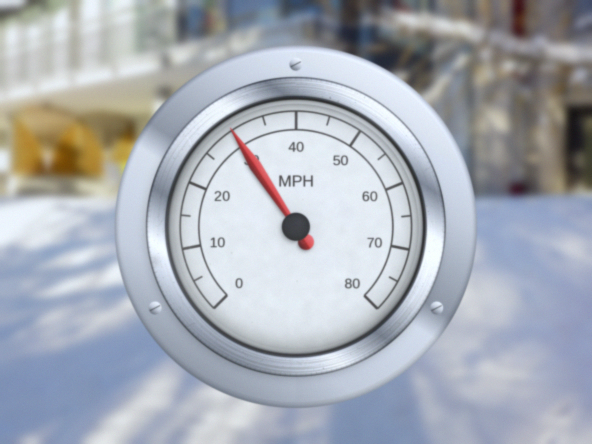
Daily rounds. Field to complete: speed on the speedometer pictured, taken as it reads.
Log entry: 30 mph
